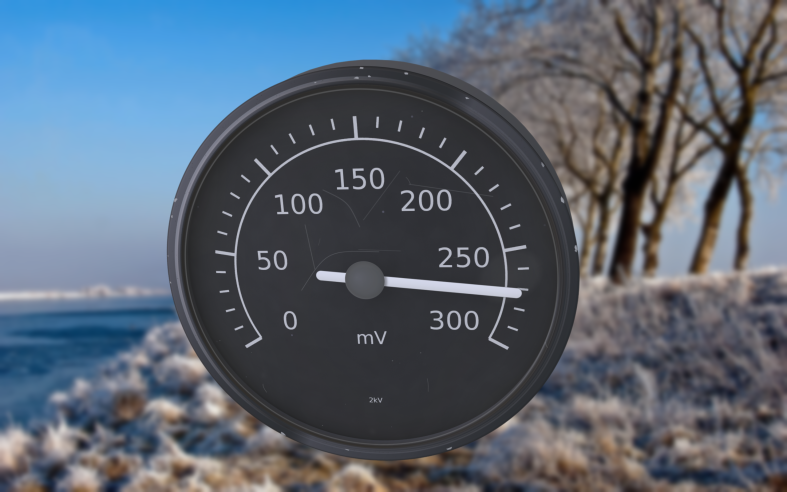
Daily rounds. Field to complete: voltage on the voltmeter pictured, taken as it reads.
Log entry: 270 mV
